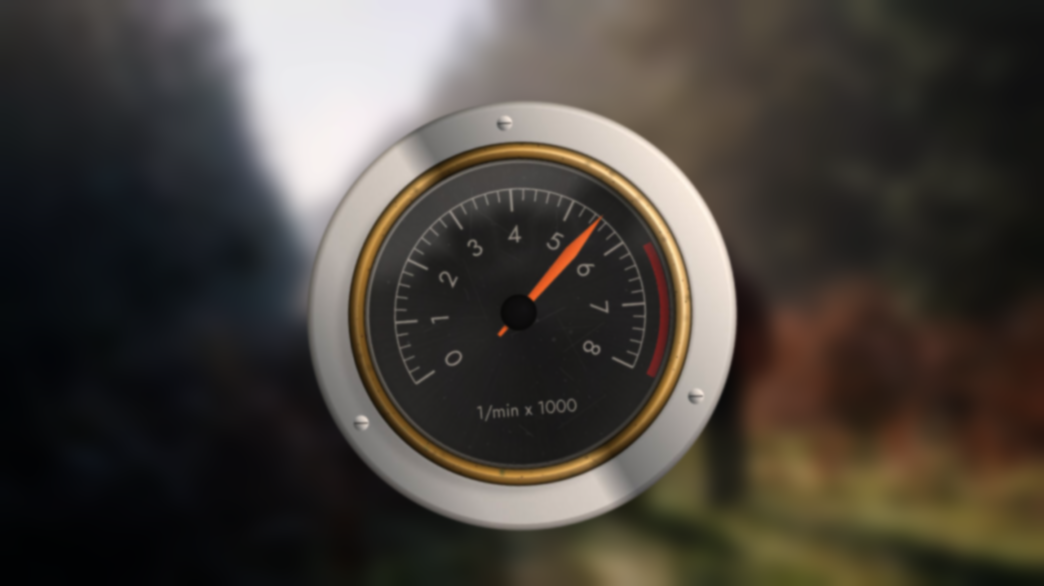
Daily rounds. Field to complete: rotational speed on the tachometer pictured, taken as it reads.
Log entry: 5500 rpm
